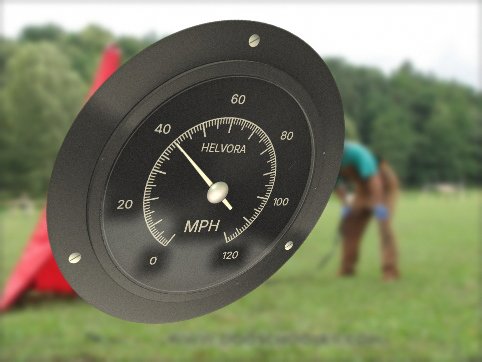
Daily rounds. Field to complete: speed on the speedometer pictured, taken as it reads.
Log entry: 40 mph
